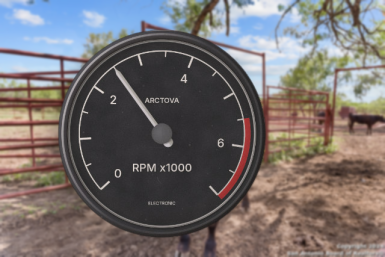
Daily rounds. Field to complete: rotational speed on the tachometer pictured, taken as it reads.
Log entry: 2500 rpm
